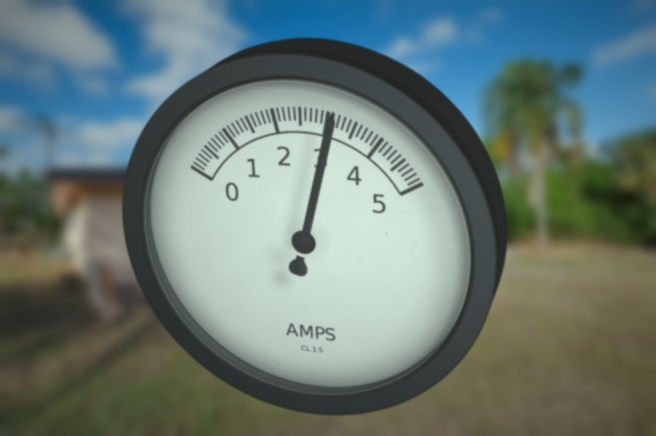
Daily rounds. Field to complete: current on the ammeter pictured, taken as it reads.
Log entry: 3.1 A
